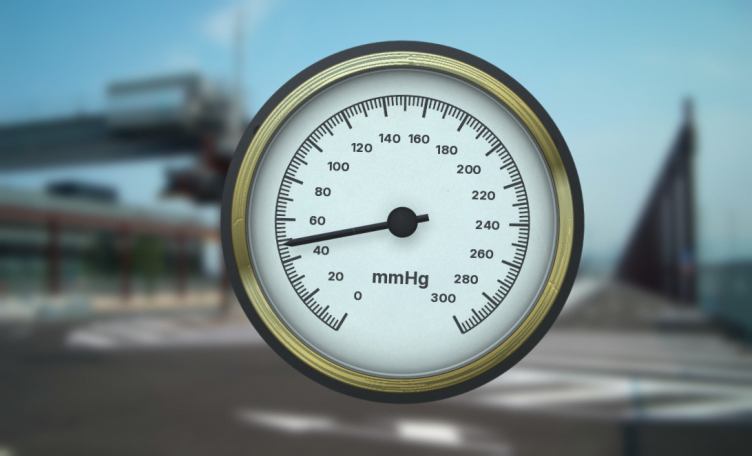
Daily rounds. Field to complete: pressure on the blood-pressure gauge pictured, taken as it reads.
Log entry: 48 mmHg
